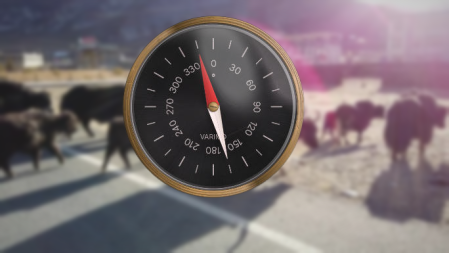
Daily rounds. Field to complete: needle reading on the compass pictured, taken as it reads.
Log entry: 345 °
